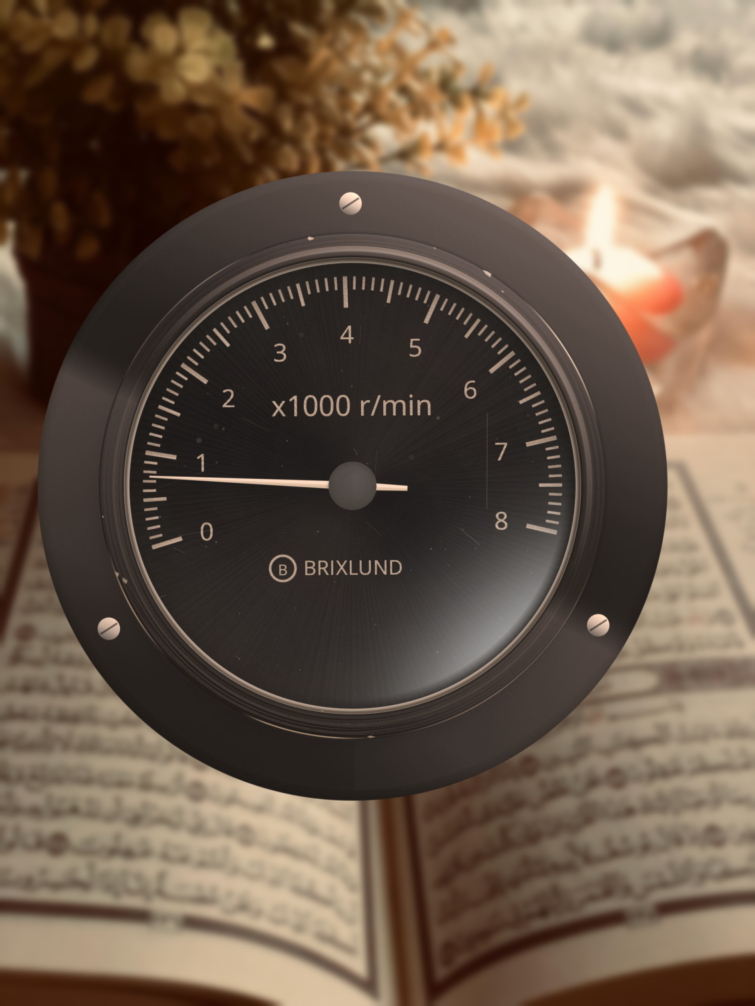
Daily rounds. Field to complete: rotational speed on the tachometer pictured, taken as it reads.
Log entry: 750 rpm
